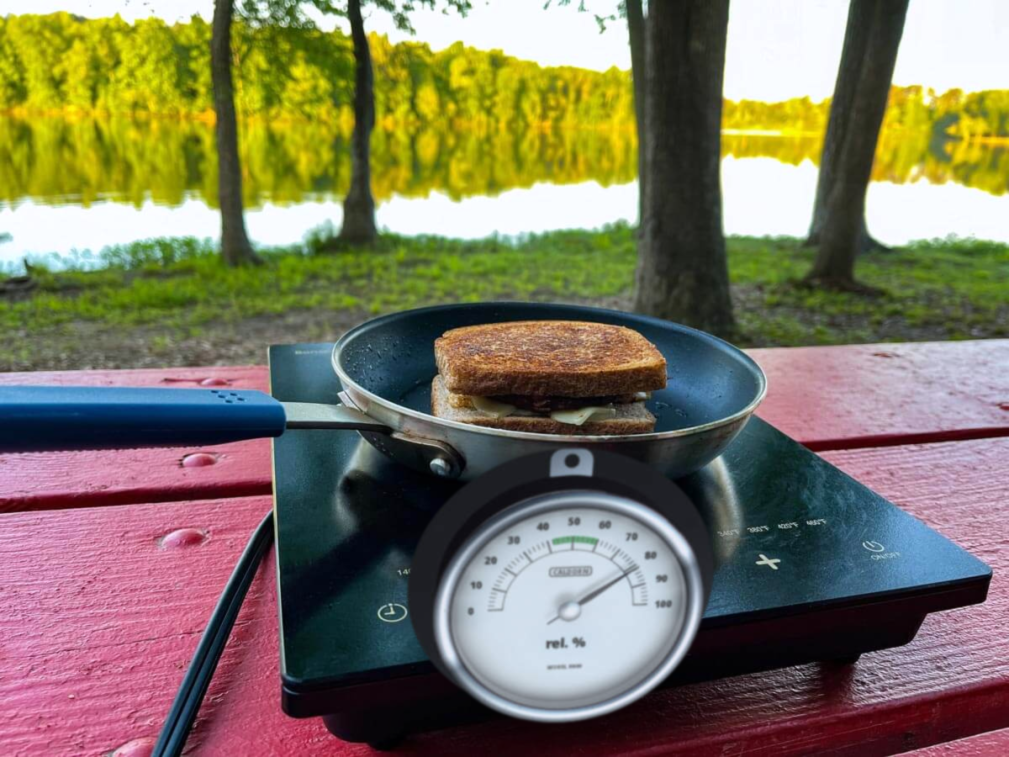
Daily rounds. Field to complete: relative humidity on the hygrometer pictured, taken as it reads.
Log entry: 80 %
